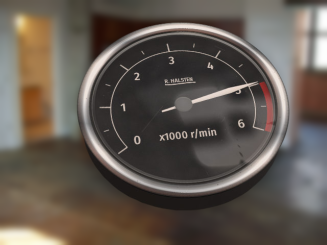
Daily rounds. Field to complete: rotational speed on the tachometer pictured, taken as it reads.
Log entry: 5000 rpm
